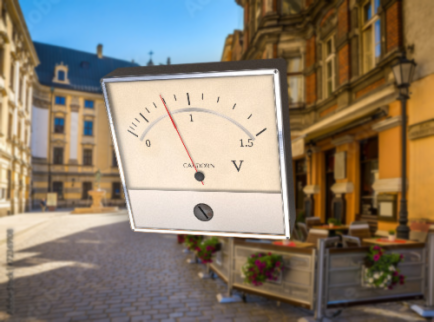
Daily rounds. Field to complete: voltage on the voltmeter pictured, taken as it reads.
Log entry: 0.8 V
